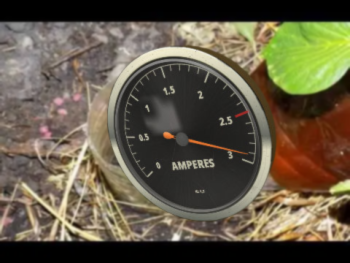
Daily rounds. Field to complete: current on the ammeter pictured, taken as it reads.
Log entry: 2.9 A
